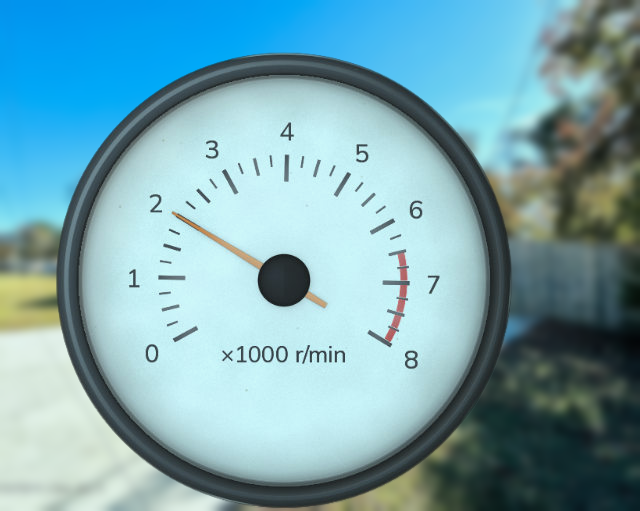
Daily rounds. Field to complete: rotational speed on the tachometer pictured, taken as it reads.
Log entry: 2000 rpm
